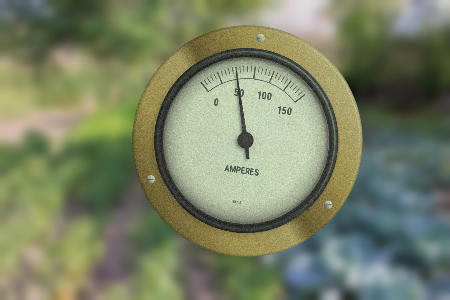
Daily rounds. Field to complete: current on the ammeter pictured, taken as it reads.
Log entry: 50 A
